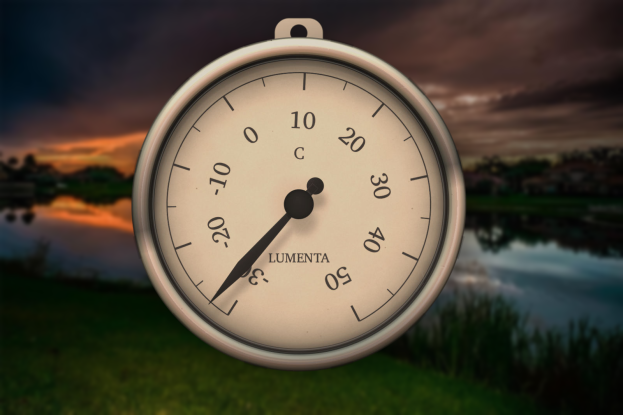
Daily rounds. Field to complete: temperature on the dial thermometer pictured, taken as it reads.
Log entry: -27.5 °C
